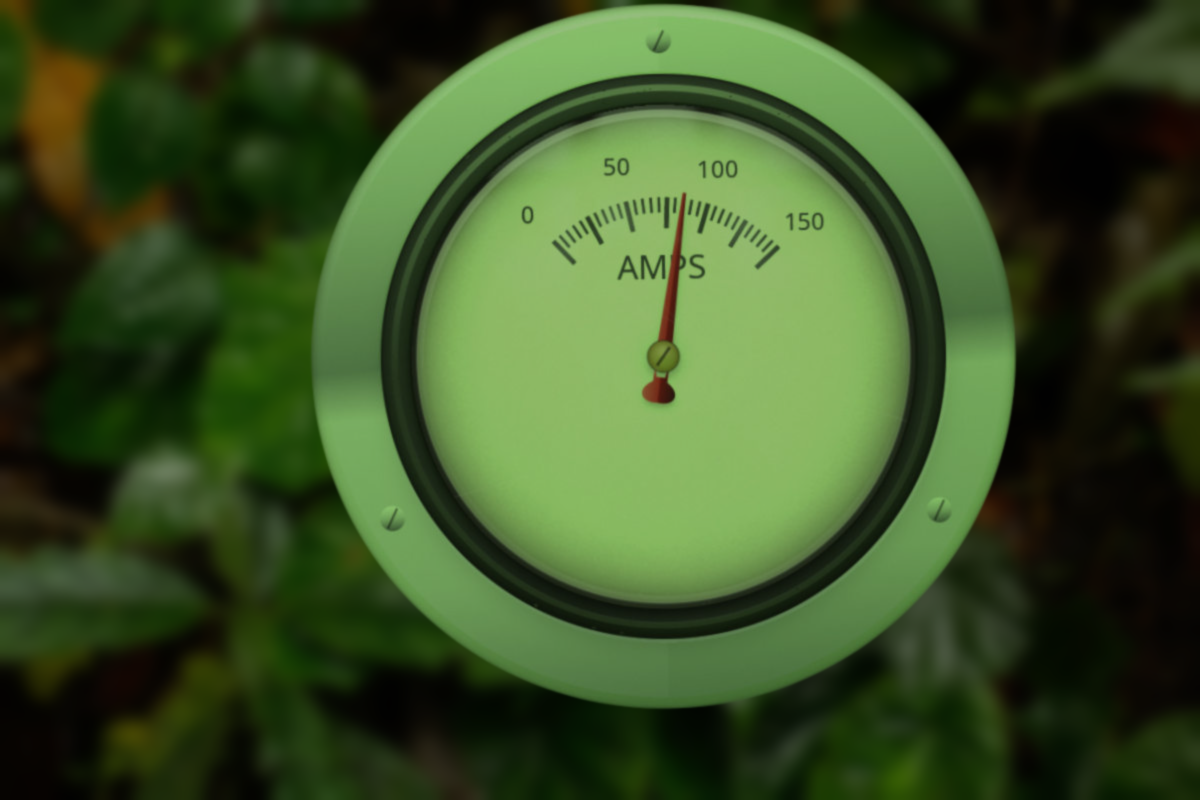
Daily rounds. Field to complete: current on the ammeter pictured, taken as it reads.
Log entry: 85 A
